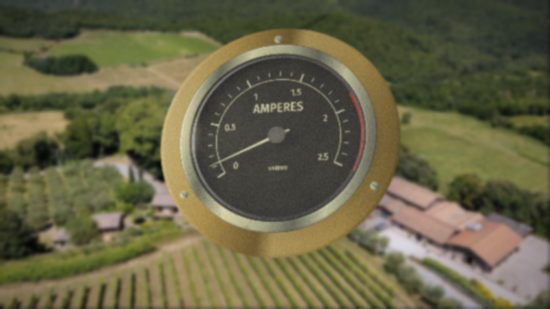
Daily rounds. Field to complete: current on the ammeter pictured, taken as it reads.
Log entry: 0.1 A
